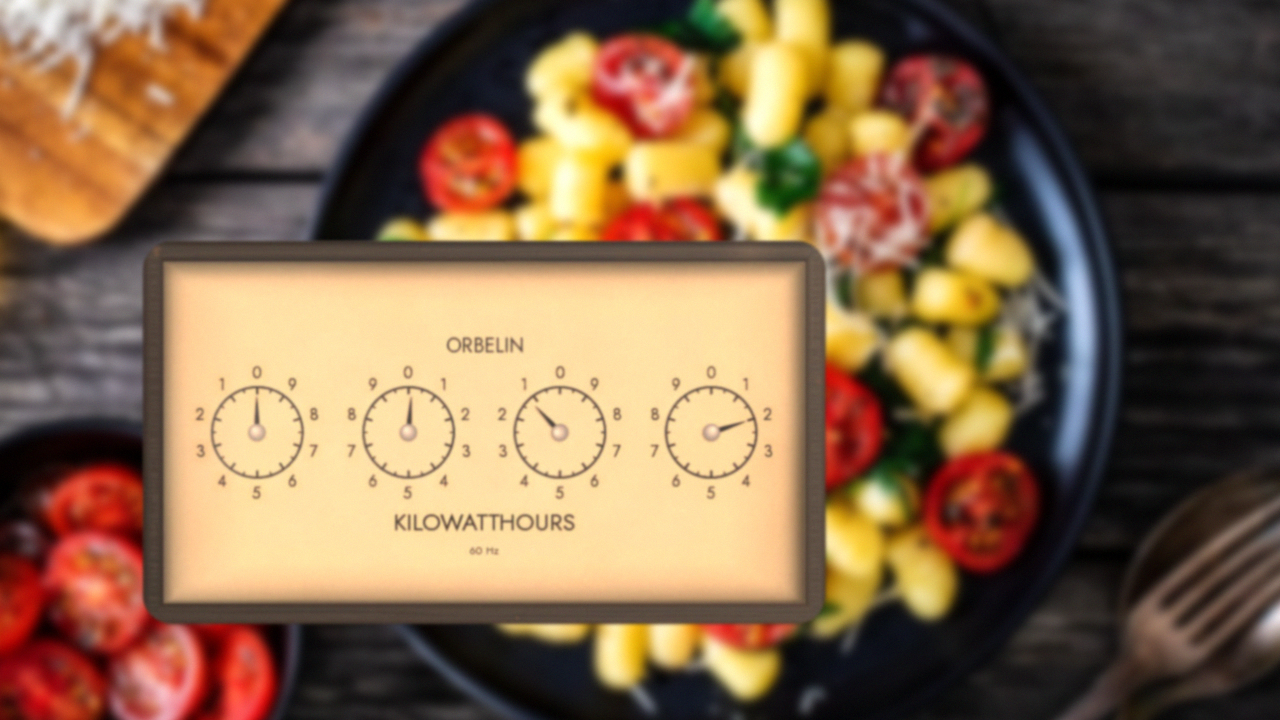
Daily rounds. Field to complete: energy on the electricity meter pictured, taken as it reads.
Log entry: 12 kWh
